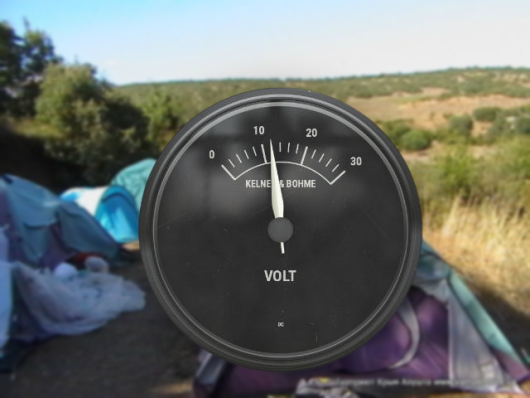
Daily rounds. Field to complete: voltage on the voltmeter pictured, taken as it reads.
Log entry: 12 V
